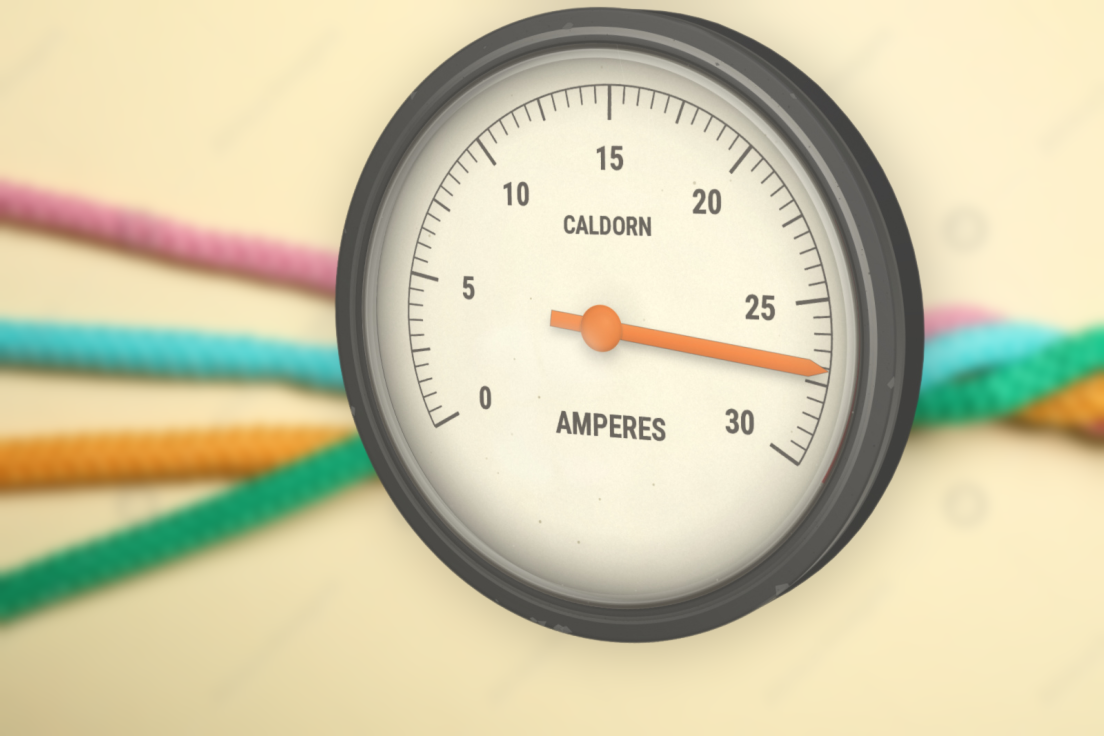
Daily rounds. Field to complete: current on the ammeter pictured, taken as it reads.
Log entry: 27 A
